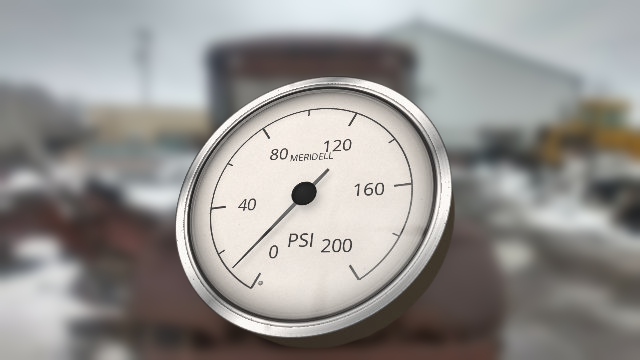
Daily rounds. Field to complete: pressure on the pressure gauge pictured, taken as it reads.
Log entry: 10 psi
